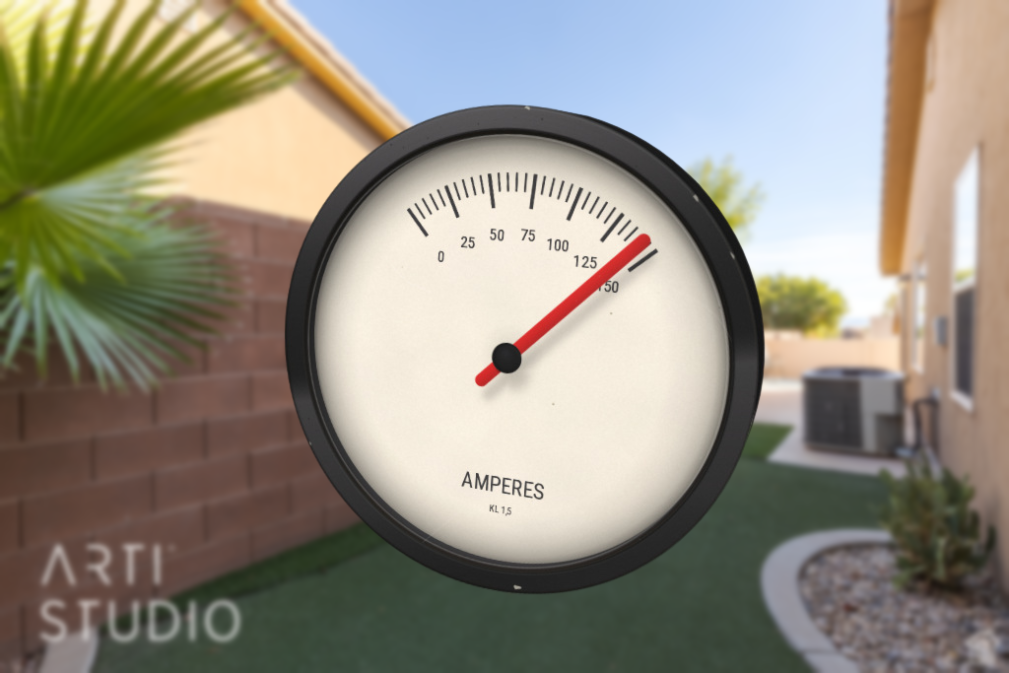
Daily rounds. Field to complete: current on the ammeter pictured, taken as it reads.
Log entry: 142.5 A
